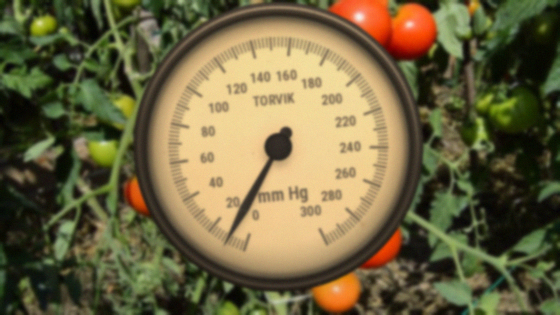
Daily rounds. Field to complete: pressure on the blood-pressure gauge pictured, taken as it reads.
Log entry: 10 mmHg
